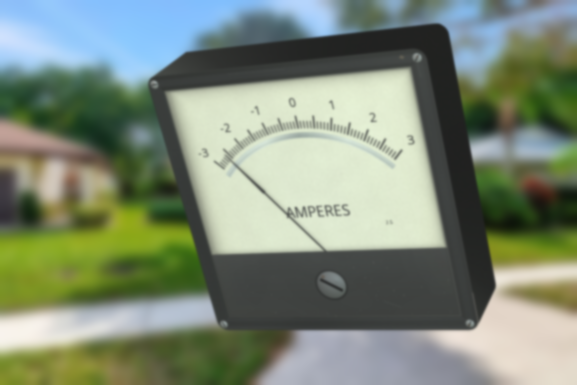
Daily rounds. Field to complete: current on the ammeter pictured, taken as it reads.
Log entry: -2.5 A
